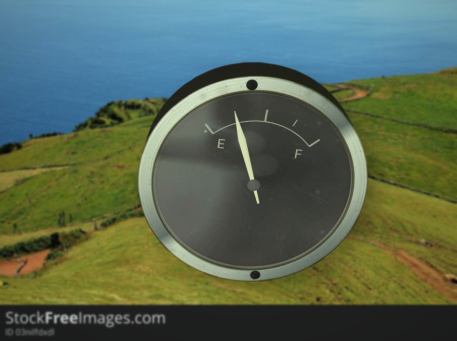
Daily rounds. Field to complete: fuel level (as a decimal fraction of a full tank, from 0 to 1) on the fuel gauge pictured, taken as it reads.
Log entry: 0.25
